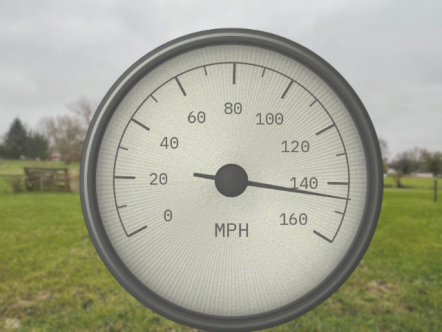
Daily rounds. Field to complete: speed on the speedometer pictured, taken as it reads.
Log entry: 145 mph
